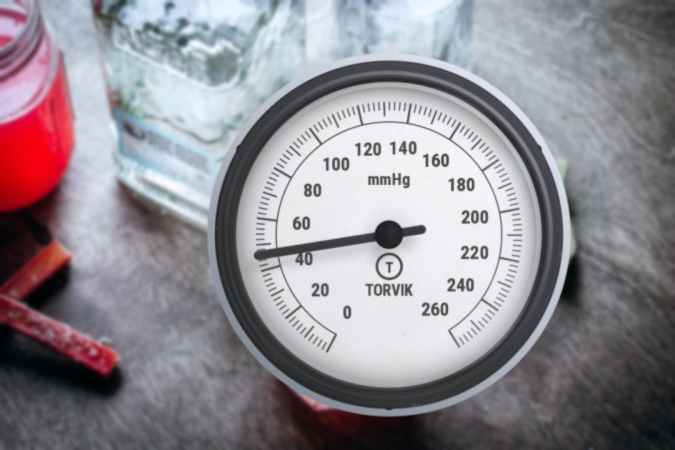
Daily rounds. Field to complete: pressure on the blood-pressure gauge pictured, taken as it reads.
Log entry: 46 mmHg
